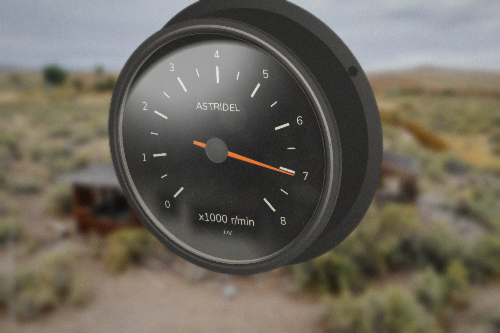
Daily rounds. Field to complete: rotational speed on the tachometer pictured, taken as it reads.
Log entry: 7000 rpm
